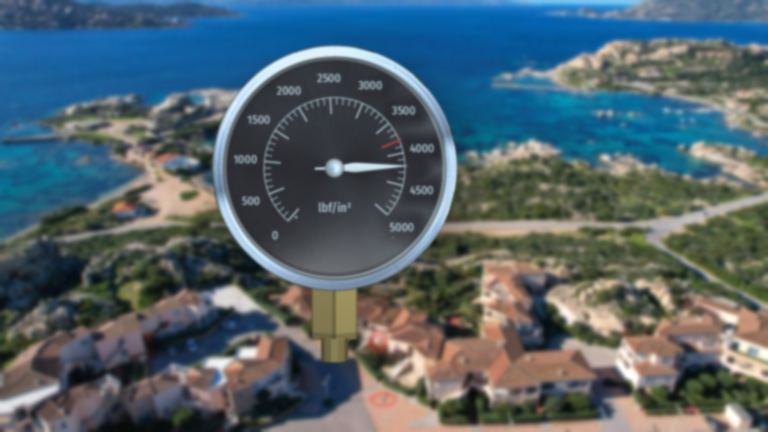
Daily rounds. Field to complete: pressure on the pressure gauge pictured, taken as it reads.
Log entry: 4200 psi
